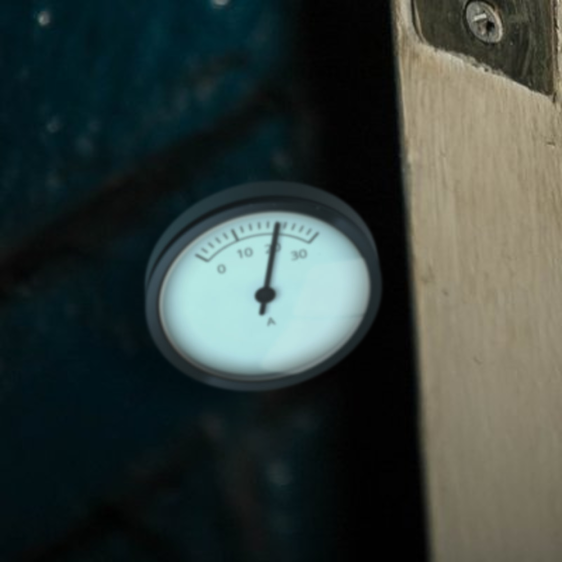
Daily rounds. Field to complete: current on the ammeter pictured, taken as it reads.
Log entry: 20 A
